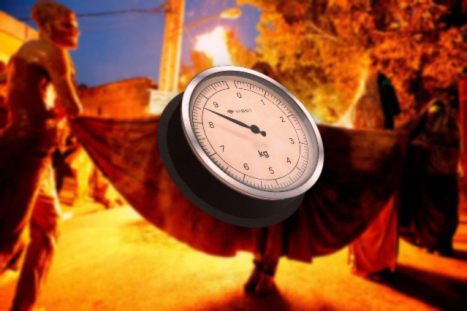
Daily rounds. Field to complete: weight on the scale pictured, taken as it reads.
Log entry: 8.5 kg
